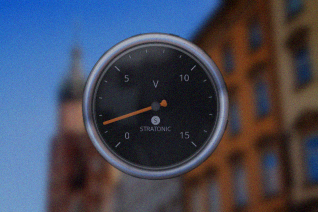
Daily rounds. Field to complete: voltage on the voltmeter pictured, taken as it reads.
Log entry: 1.5 V
